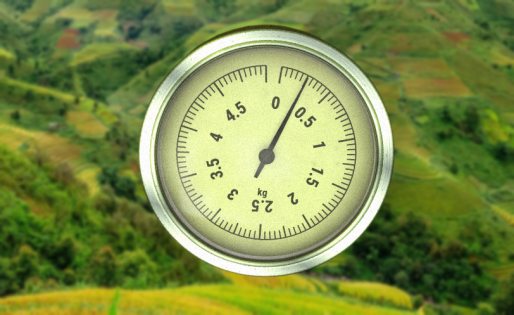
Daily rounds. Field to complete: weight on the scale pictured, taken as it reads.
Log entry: 0.25 kg
